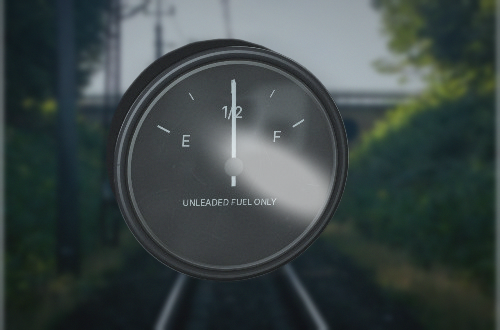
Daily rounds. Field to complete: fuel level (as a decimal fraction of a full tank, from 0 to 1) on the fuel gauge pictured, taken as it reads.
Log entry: 0.5
